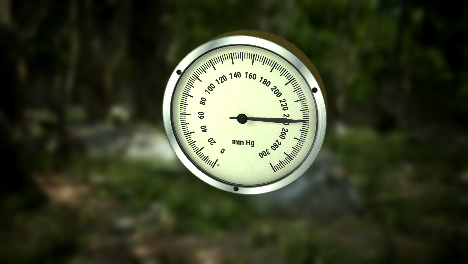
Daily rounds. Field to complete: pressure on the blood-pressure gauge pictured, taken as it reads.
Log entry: 240 mmHg
